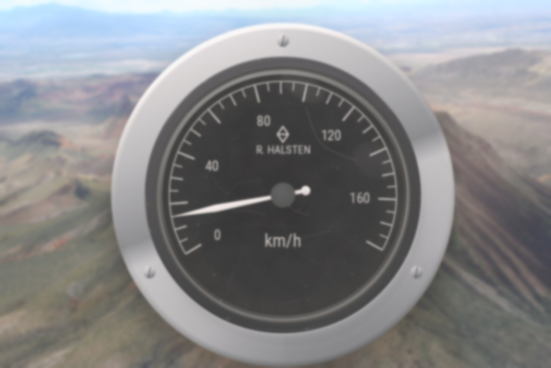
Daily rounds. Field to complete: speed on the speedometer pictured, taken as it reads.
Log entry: 15 km/h
